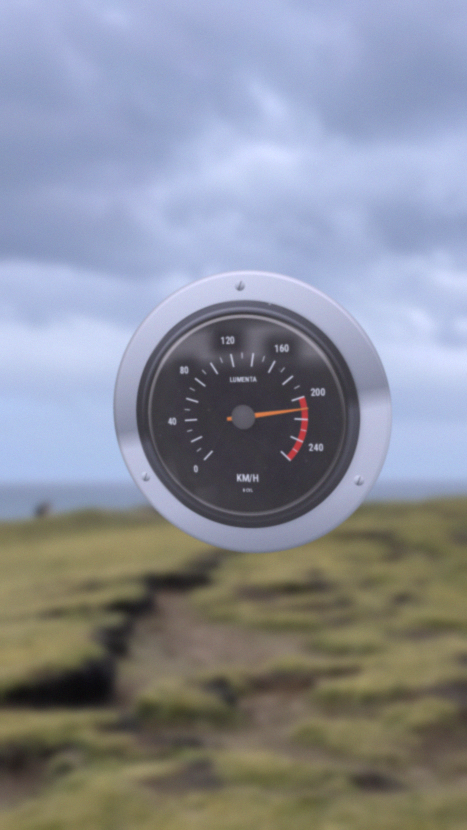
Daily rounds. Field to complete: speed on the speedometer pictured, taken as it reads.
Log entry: 210 km/h
